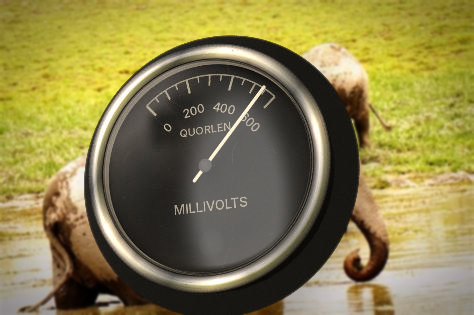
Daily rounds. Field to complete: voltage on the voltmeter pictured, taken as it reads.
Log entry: 550 mV
